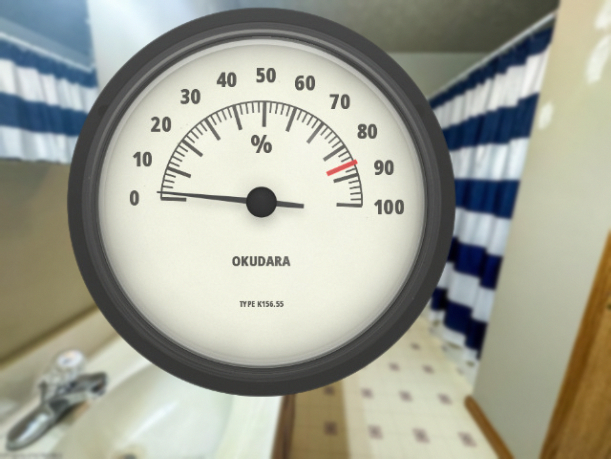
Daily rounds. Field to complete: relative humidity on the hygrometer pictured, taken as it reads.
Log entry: 2 %
